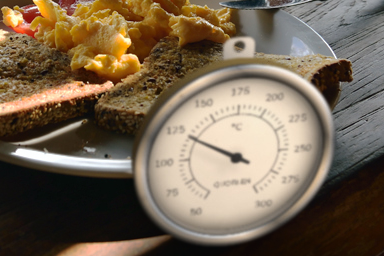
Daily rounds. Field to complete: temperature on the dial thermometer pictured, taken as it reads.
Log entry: 125 °C
